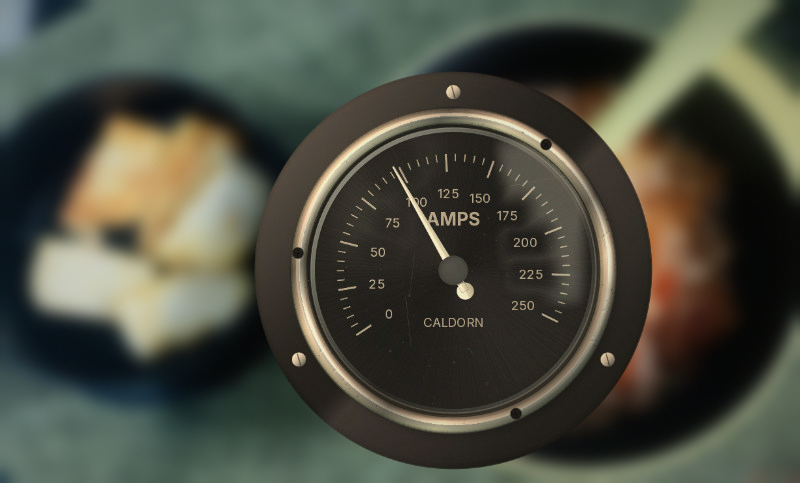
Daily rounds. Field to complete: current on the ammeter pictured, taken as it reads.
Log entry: 97.5 A
